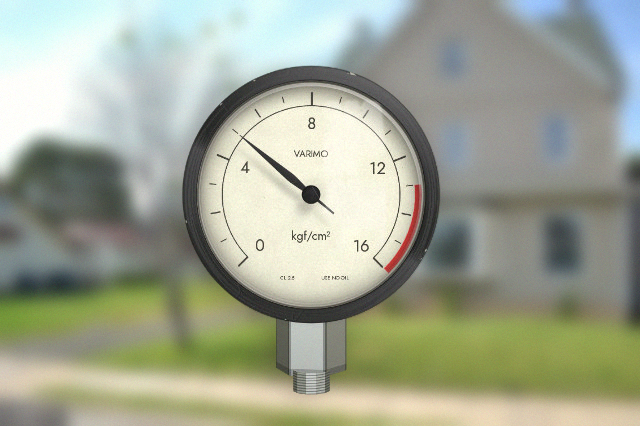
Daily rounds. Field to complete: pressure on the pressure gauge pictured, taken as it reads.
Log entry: 5 kg/cm²
